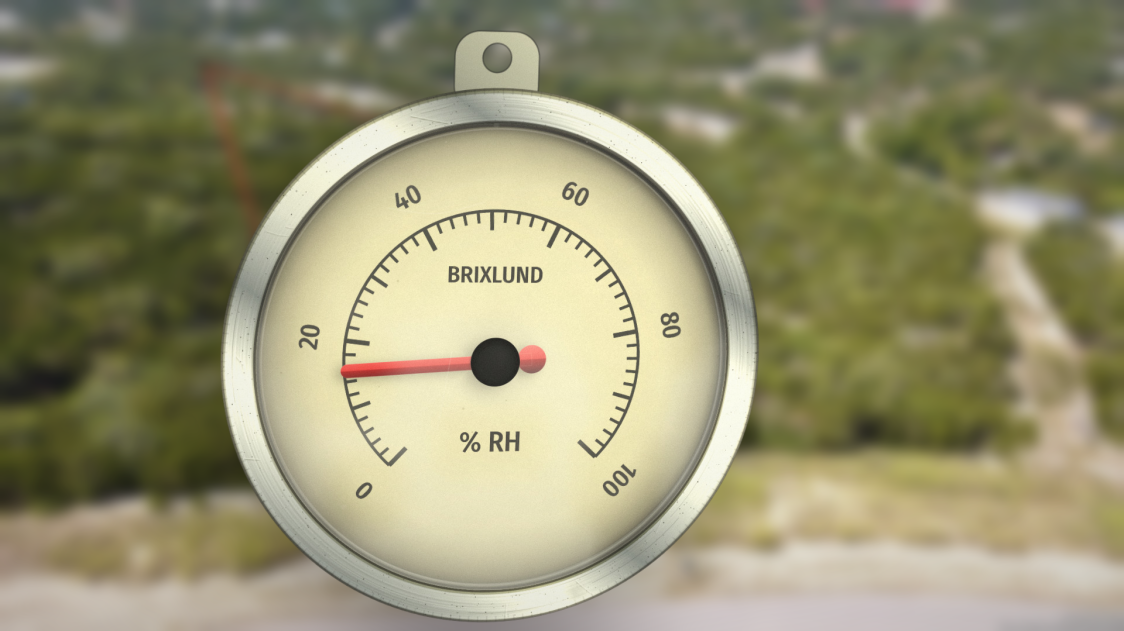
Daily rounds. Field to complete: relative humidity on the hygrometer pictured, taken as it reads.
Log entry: 16 %
